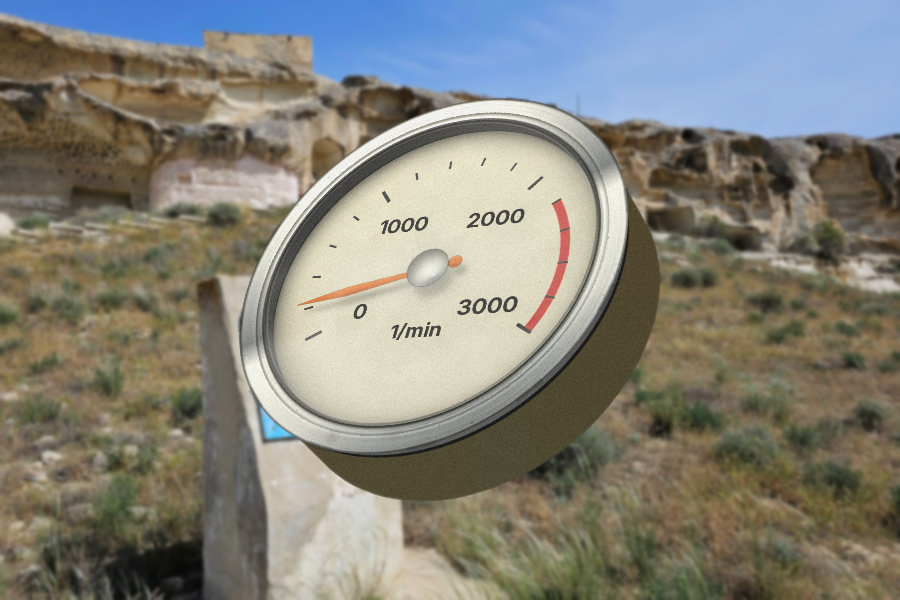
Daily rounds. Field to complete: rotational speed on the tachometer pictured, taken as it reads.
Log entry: 200 rpm
